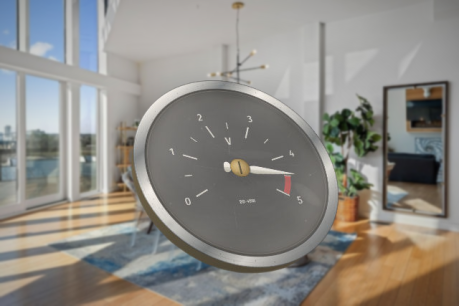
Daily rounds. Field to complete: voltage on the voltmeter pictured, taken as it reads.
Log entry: 4.5 V
